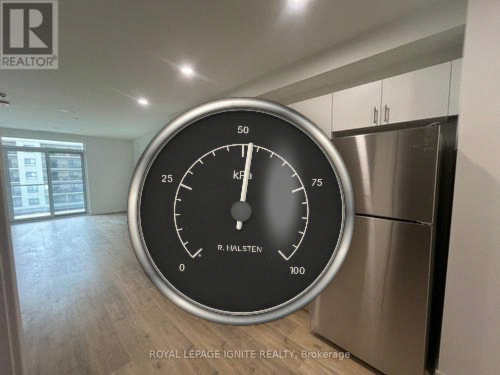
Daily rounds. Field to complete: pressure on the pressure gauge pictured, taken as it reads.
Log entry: 52.5 kPa
